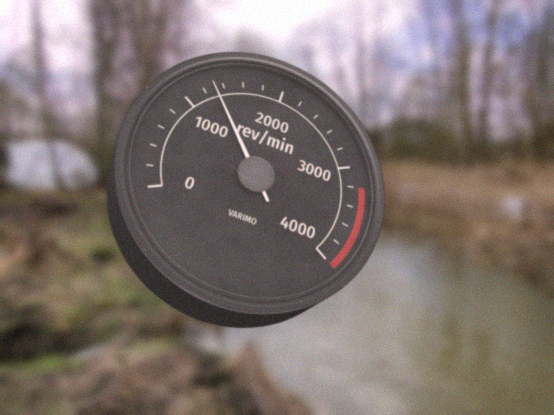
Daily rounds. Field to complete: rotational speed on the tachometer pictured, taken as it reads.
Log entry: 1300 rpm
